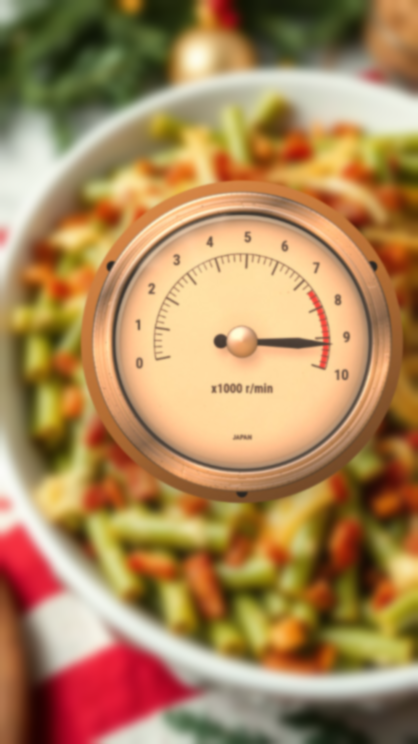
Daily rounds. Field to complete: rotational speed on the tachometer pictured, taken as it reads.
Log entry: 9200 rpm
